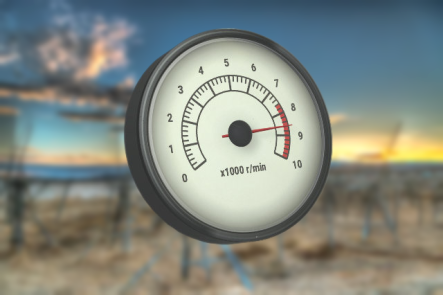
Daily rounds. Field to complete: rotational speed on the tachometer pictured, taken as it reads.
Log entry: 8600 rpm
